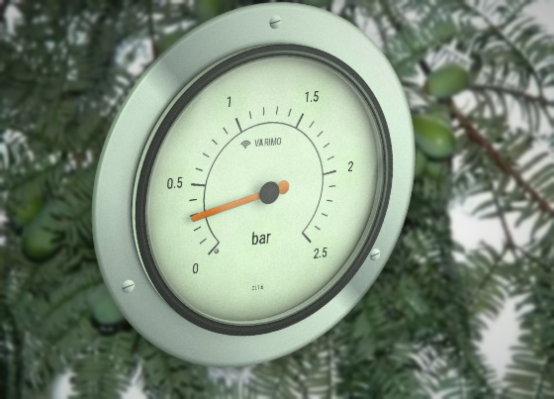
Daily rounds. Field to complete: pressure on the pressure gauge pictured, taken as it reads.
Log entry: 0.3 bar
